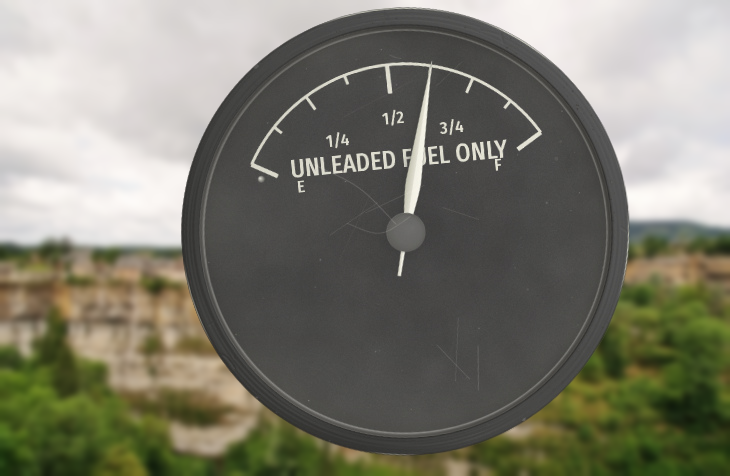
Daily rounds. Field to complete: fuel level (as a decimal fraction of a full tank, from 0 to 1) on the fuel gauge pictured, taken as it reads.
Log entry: 0.625
